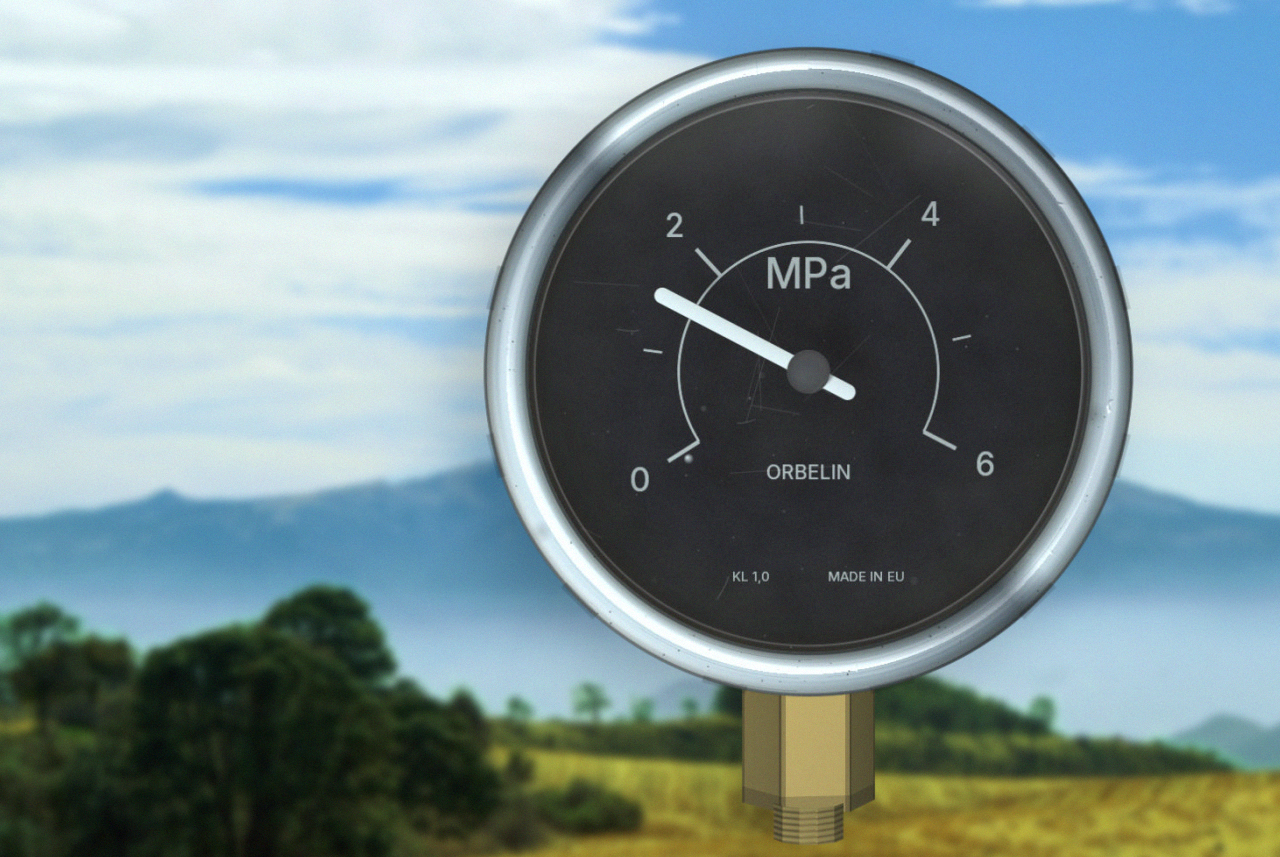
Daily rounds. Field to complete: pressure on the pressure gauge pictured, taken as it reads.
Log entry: 1.5 MPa
